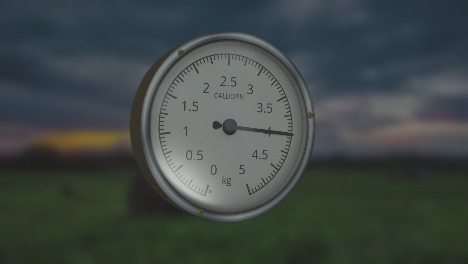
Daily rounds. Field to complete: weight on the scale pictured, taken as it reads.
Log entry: 4 kg
